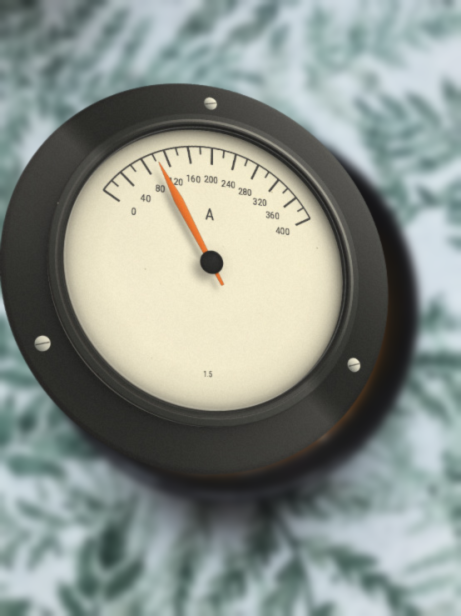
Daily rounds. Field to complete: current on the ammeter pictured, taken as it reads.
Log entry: 100 A
